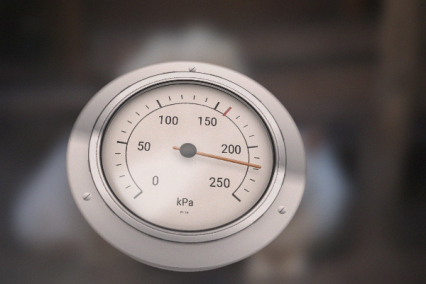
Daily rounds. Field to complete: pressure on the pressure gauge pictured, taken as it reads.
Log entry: 220 kPa
